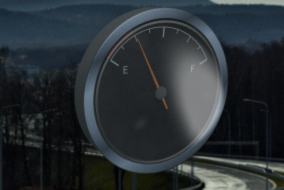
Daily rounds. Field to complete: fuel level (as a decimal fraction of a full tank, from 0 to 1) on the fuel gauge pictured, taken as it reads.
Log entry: 0.25
